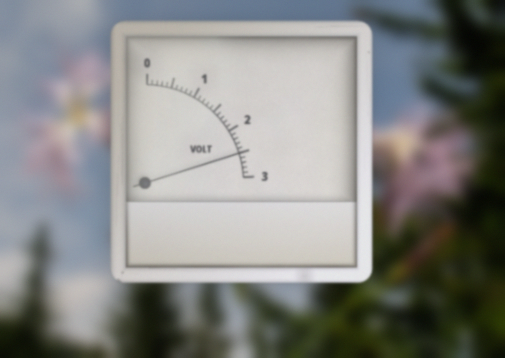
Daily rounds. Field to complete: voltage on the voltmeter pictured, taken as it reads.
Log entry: 2.5 V
